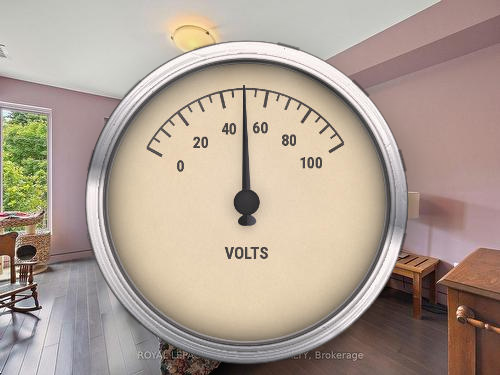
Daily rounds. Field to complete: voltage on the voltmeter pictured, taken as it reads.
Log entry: 50 V
